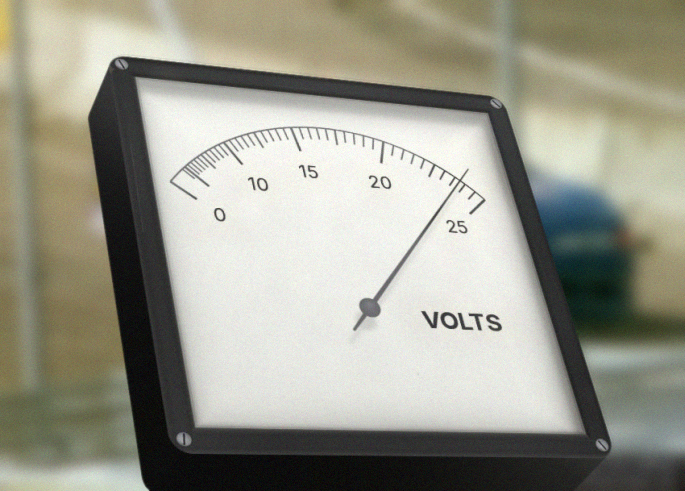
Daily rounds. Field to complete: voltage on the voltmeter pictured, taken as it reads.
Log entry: 23.75 V
